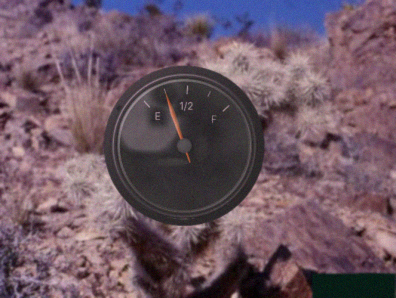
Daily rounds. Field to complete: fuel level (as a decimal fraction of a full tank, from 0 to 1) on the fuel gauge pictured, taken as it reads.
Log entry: 0.25
